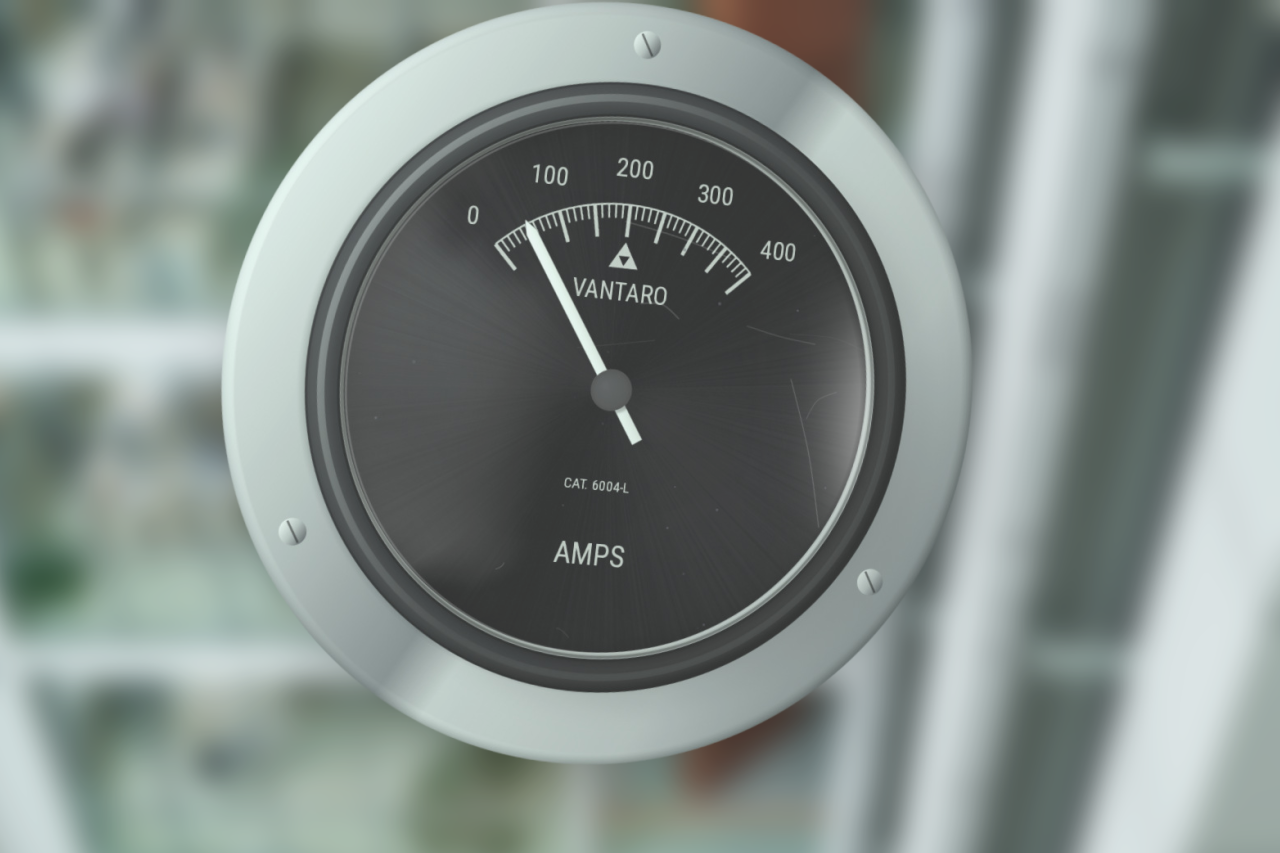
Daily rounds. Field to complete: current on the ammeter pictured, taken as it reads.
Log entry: 50 A
